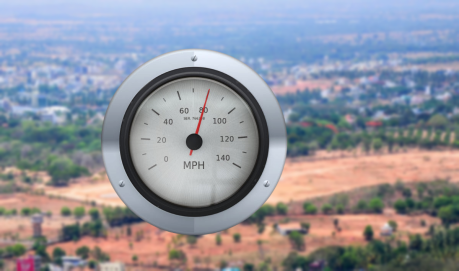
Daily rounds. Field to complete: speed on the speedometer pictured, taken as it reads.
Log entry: 80 mph
